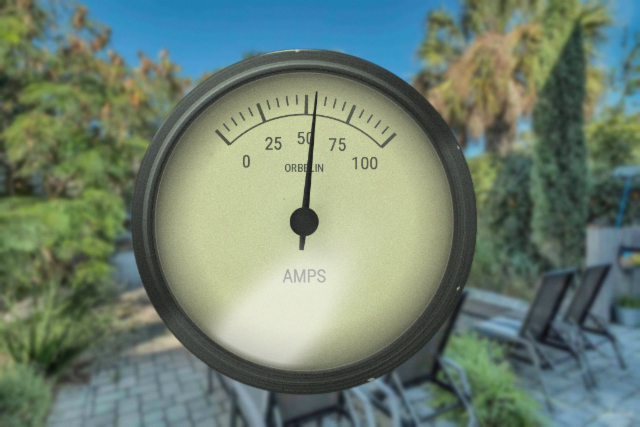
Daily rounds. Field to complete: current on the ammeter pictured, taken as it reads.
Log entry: 55 A
